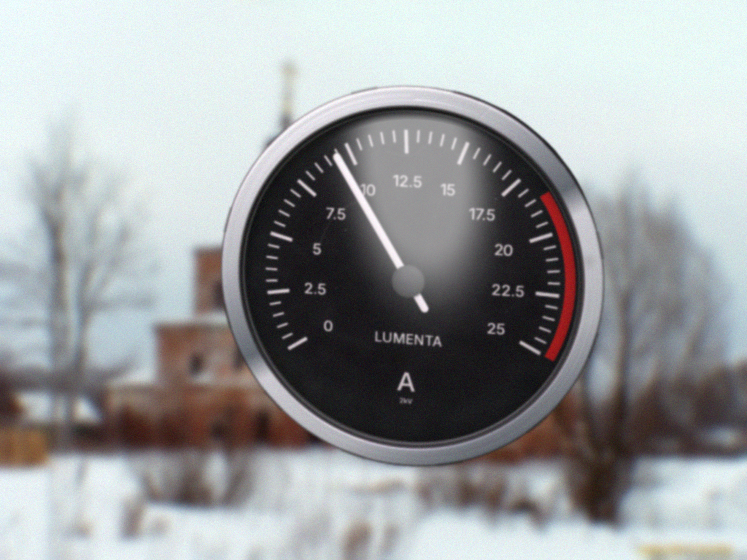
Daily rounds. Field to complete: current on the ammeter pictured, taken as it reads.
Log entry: 9.5 A
